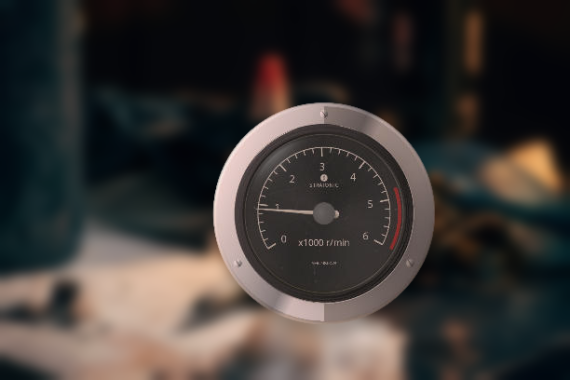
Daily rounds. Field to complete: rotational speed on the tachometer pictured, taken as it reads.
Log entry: 900 rpm
